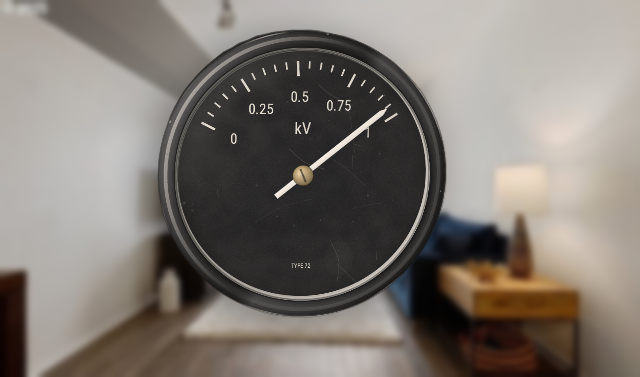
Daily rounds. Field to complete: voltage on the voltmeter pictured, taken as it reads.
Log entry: 0.95 kV
